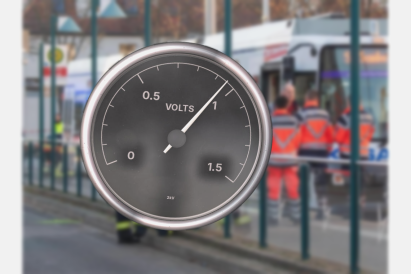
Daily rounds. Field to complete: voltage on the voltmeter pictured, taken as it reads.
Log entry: 0.95 V
